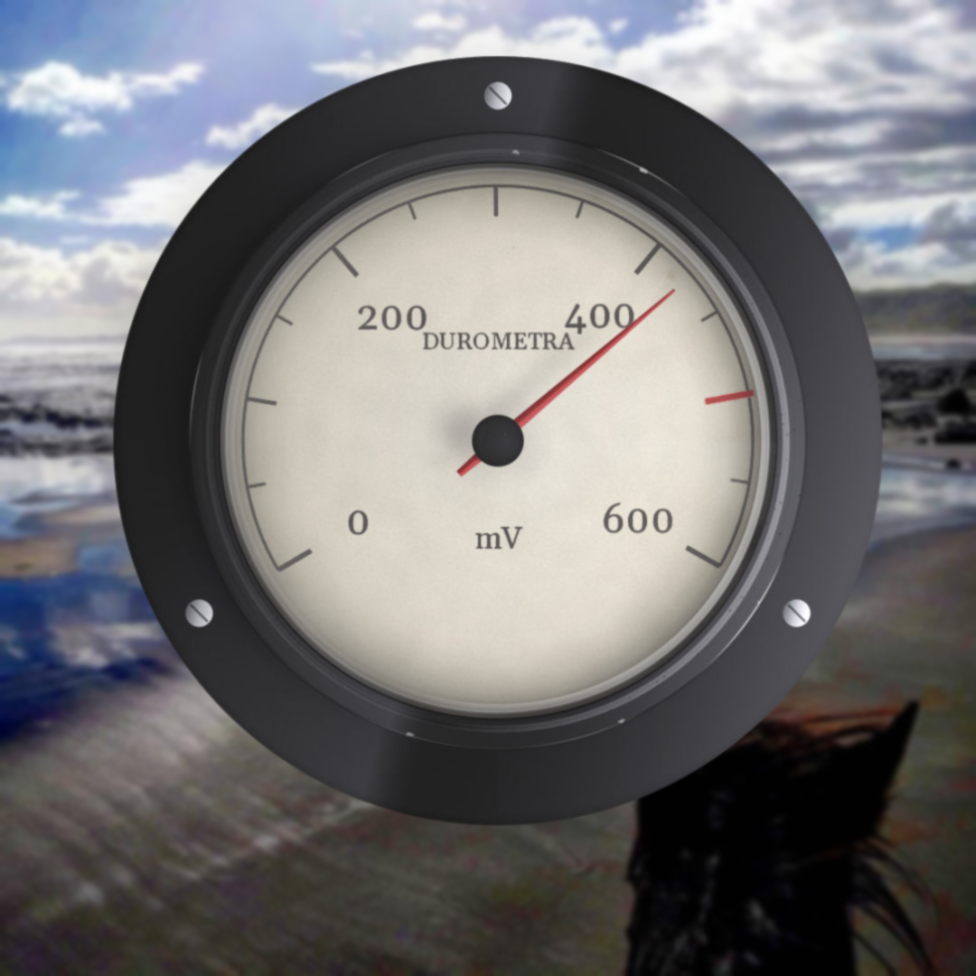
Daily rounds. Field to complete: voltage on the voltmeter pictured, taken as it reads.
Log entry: 425 mV
